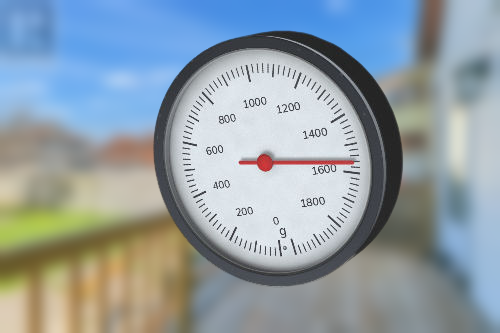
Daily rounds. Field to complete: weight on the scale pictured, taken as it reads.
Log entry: 1560 g
